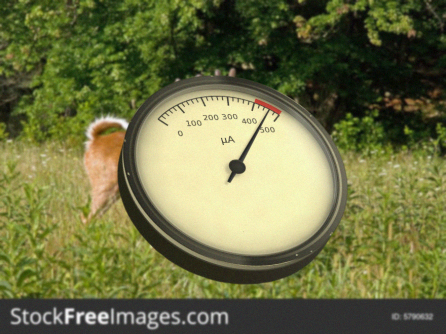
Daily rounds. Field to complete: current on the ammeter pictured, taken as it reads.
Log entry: 460 µA
